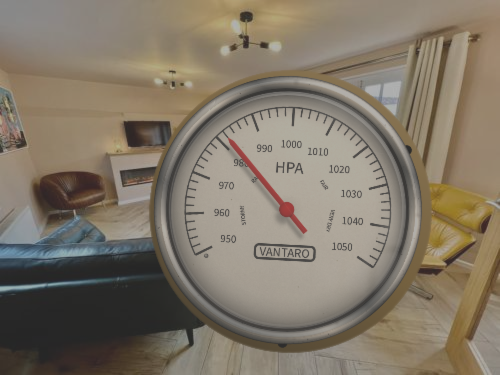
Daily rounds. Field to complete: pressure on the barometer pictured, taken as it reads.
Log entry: 982 hPa
